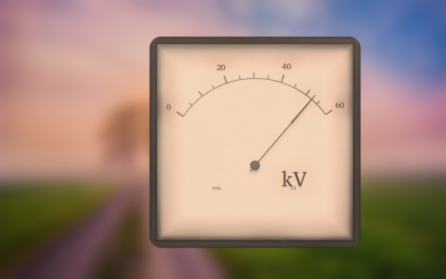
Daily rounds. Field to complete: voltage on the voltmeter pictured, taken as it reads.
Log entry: 52.5 kV
